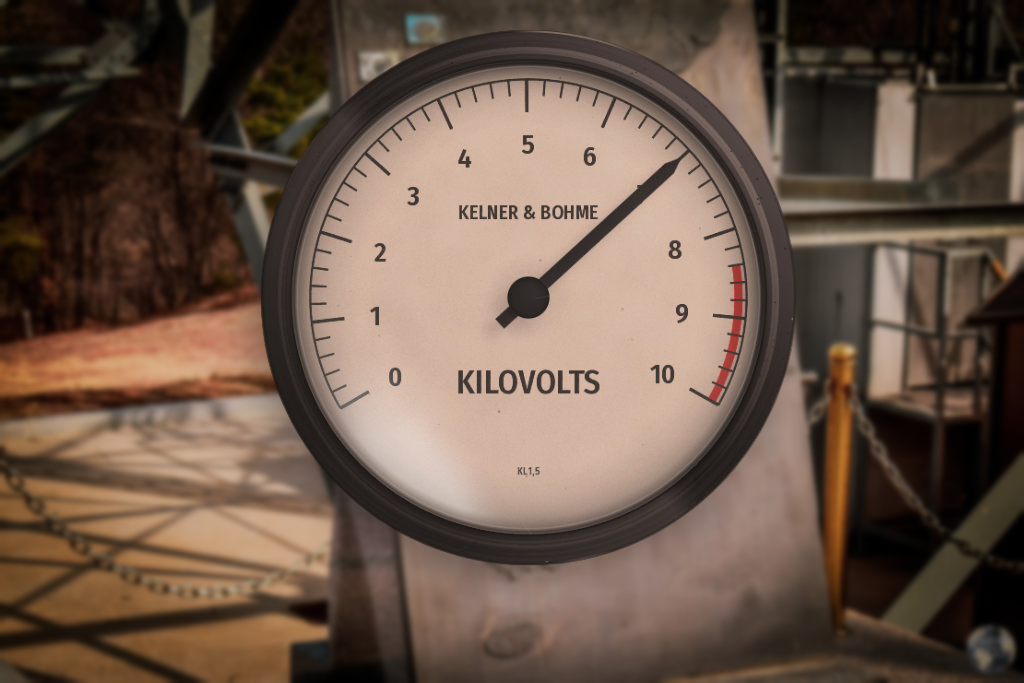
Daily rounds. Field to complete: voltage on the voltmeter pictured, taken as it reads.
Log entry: 7 kV
